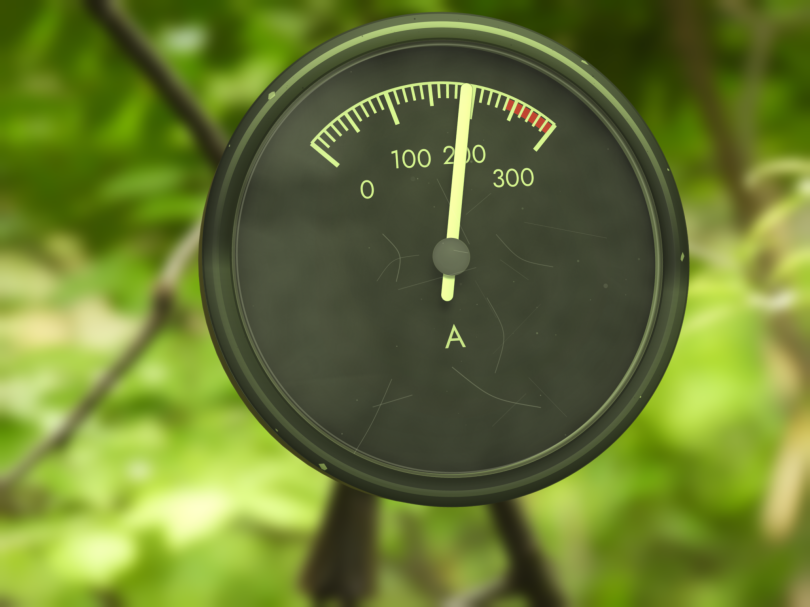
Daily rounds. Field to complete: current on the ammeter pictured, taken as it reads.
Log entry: 190 A
